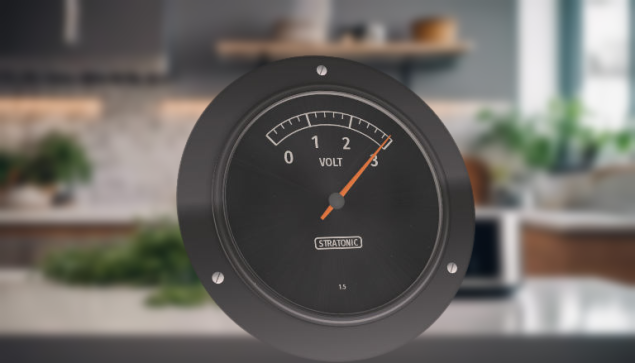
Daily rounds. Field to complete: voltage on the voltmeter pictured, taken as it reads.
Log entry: 2.9 V
